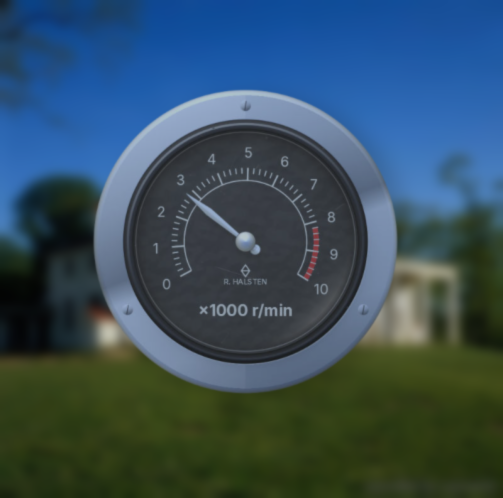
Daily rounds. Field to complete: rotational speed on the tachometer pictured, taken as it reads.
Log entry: 2800 rpm
